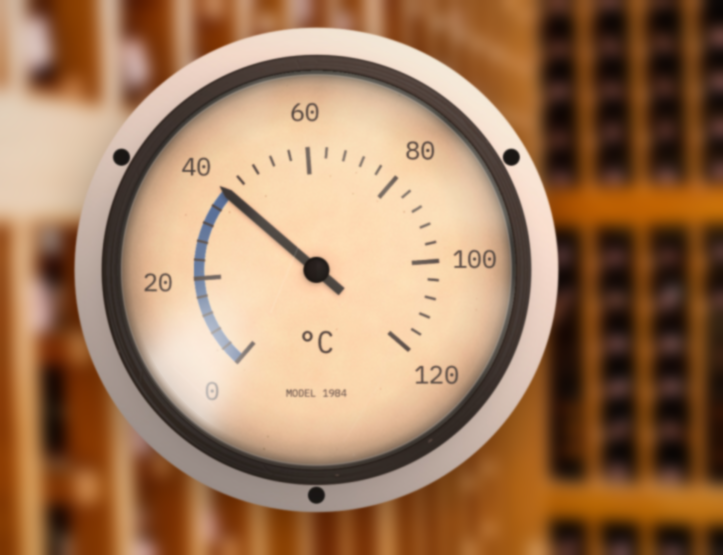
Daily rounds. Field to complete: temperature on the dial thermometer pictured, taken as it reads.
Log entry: 40 °C
